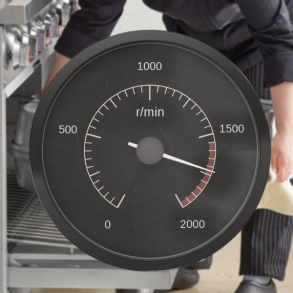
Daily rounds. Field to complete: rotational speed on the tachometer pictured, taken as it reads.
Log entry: 1725 rpm
